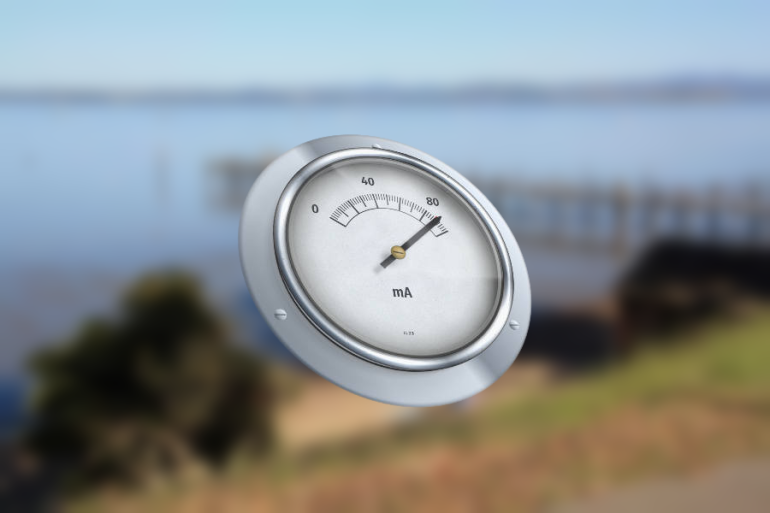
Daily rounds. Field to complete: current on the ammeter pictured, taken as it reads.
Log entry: 90 mA
